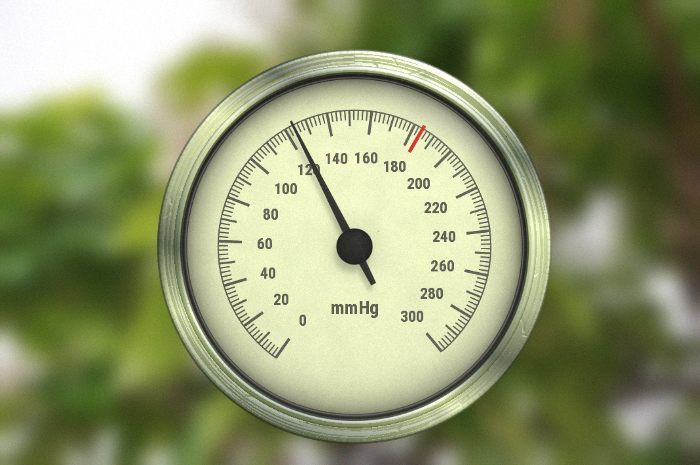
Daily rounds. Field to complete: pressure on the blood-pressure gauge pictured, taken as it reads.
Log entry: 124 mmHg
